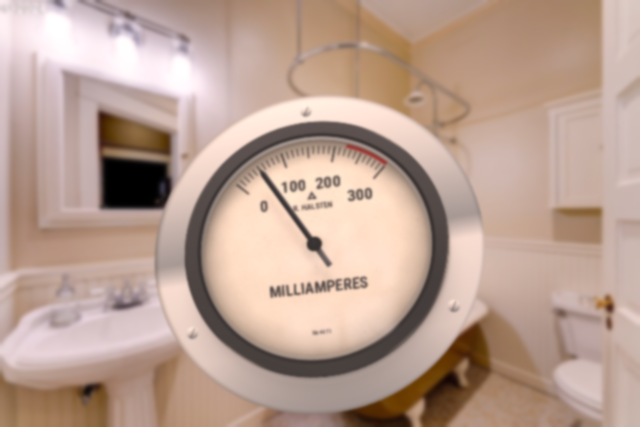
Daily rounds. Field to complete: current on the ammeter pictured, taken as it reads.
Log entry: 50 mA
